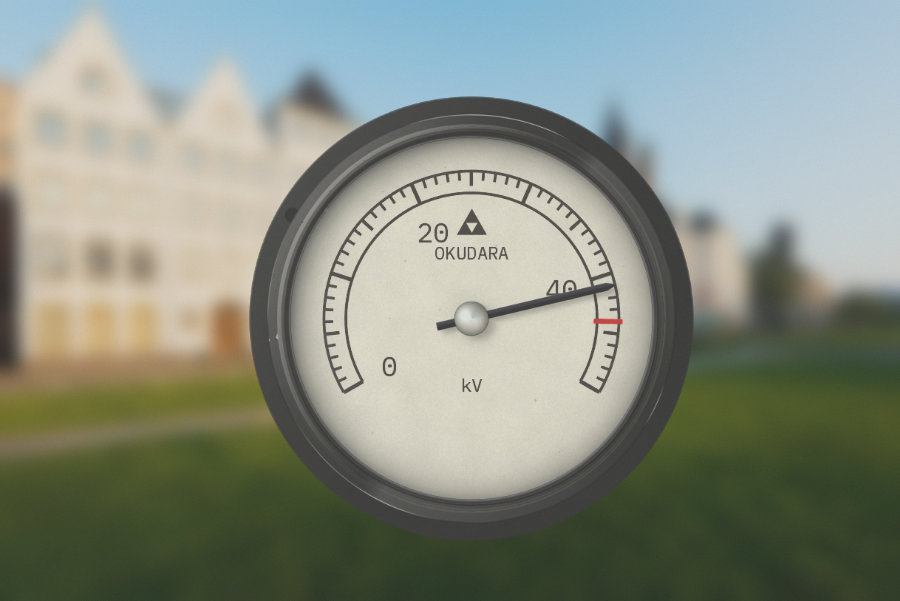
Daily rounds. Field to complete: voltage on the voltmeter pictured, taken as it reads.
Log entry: 41 kV
